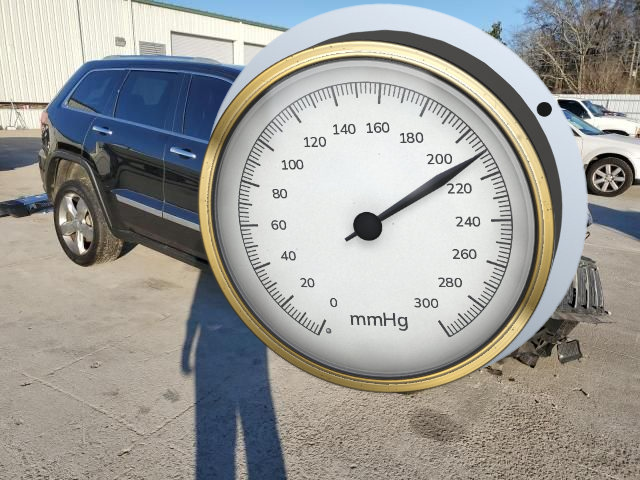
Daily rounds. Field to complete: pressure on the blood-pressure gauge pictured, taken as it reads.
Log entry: 210 mmHg
